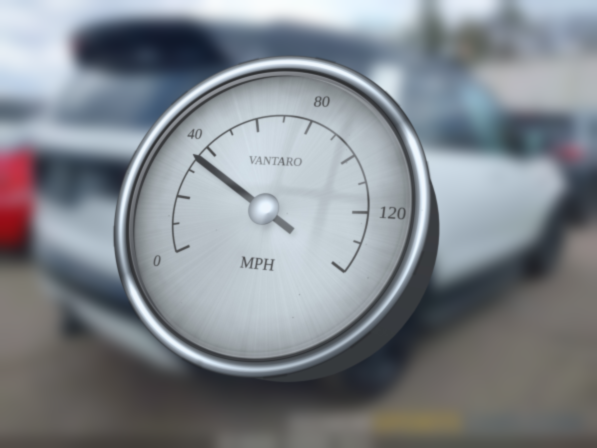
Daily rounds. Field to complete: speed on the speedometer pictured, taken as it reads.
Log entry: 35 mph
